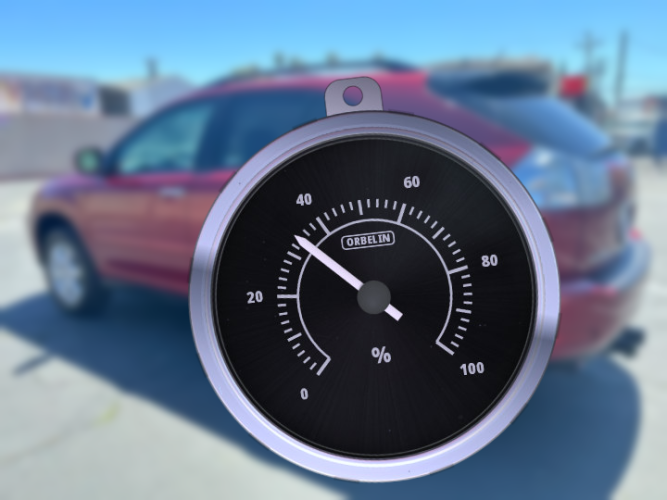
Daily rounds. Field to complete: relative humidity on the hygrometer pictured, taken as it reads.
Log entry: 34 %
